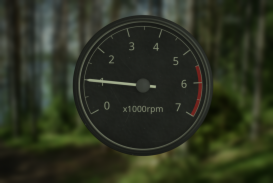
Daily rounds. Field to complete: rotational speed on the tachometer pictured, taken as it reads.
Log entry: 1000 rpm
